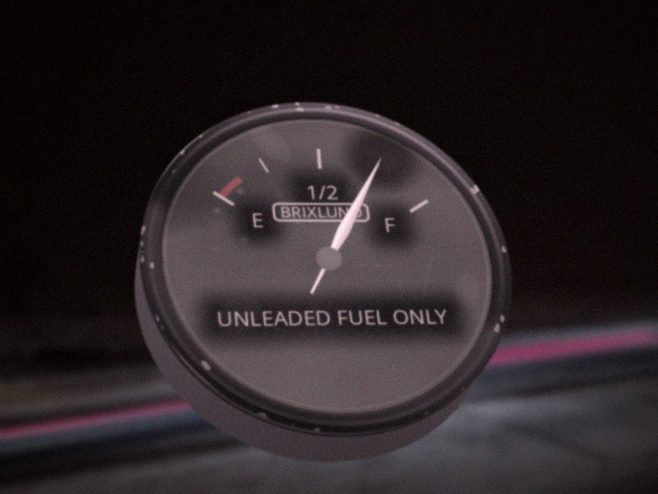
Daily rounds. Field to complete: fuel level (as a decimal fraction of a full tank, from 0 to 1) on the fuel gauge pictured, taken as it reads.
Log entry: 0.75
